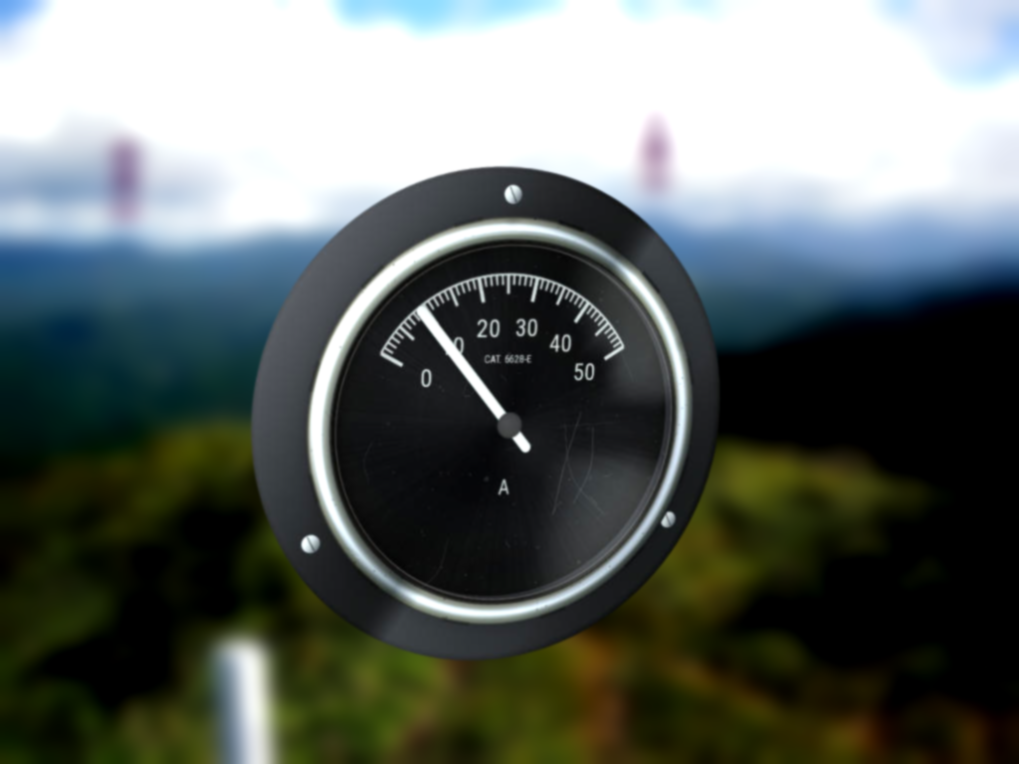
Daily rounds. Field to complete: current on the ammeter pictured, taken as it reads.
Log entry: 9 A
